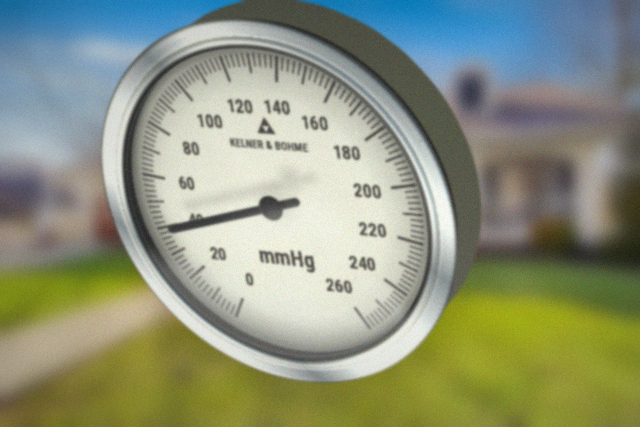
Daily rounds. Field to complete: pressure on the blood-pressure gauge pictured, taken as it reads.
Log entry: 40 mmHg
